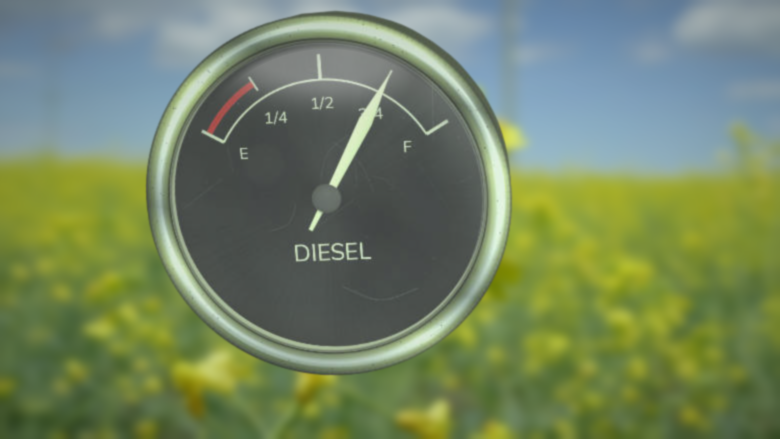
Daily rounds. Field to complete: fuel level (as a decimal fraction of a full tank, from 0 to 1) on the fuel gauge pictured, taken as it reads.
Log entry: 0.75
